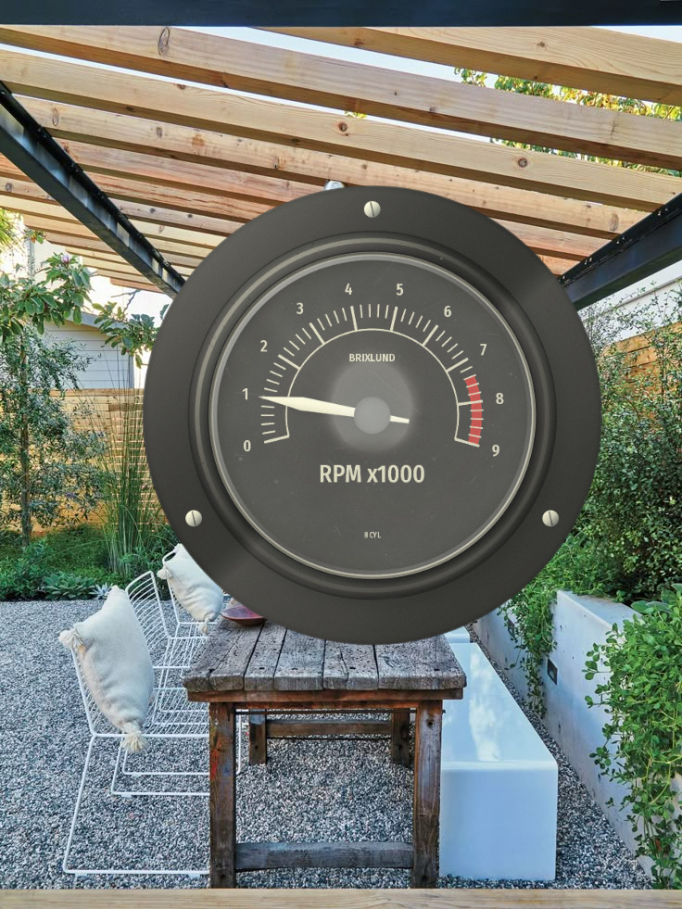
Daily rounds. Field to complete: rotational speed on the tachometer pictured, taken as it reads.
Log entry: 1000 rpm
